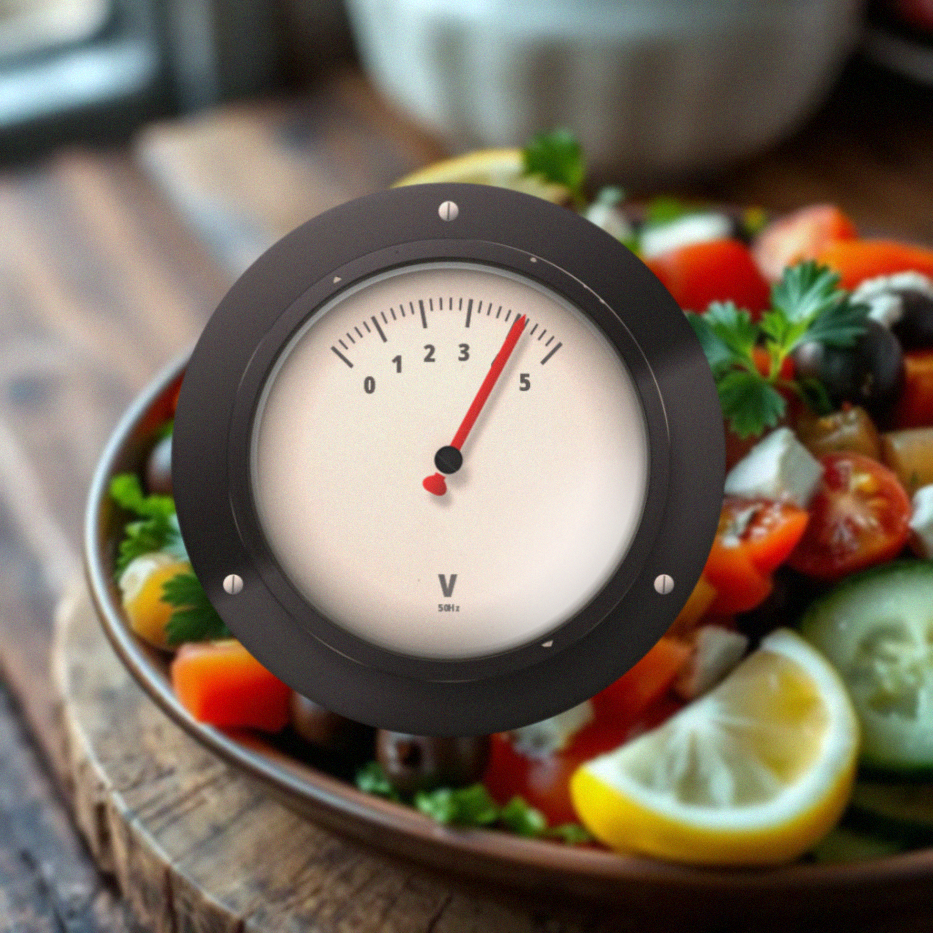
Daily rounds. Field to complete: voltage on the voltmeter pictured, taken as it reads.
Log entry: 4.1 V
